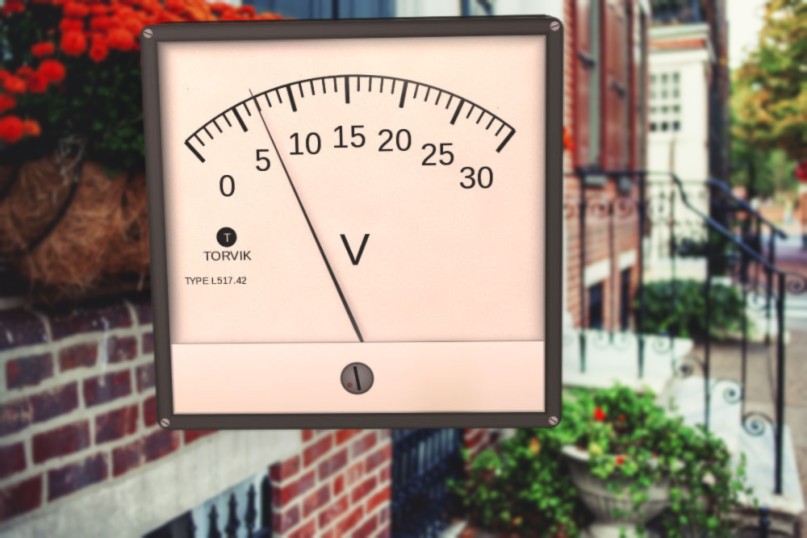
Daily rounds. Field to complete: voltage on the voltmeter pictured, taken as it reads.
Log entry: 7 V
